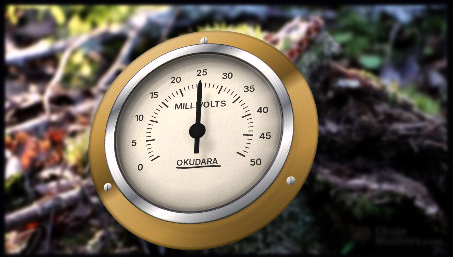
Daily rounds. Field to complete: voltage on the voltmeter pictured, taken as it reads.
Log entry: 25 mV
